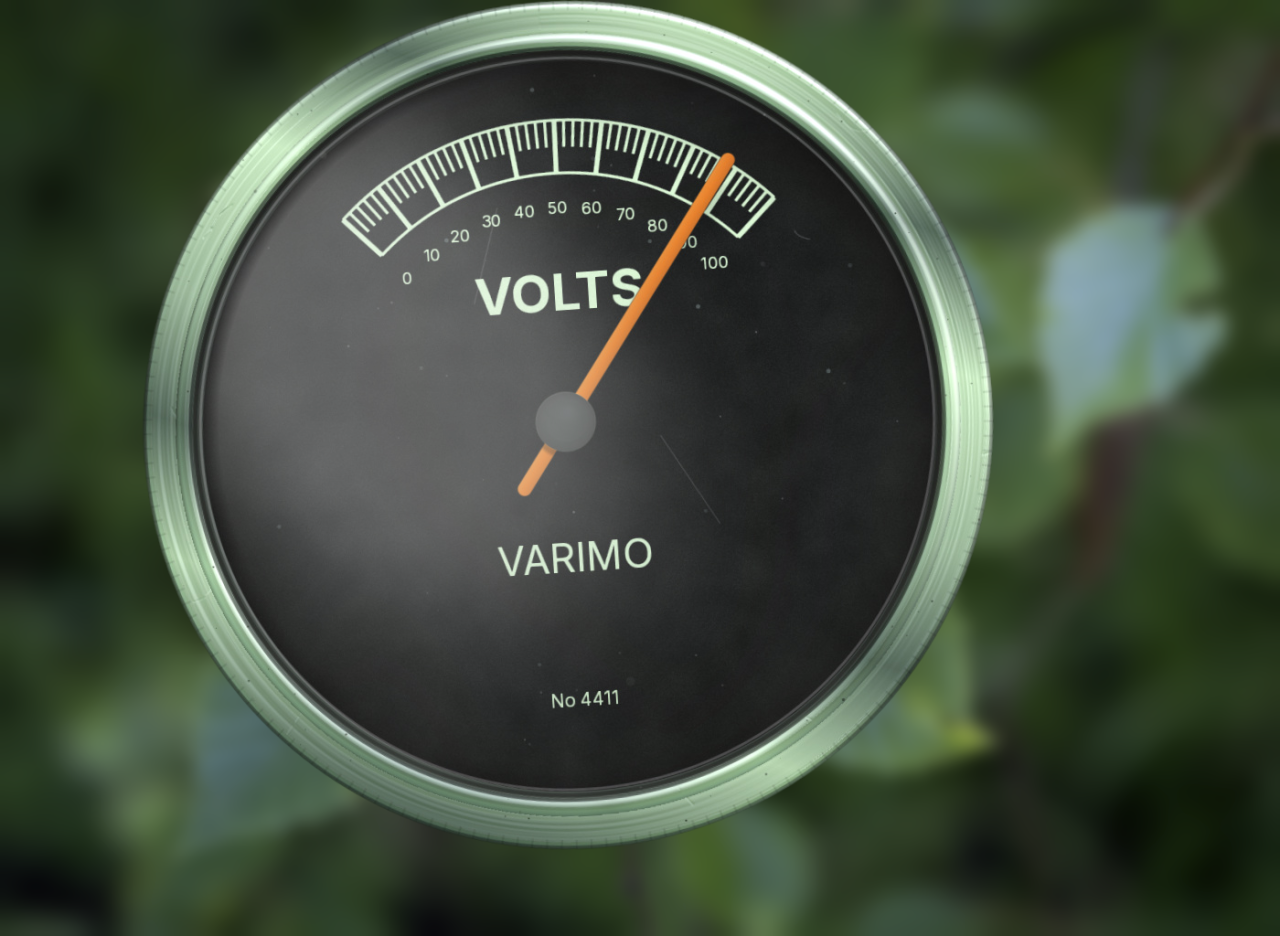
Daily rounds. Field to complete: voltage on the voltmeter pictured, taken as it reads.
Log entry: 88 V
